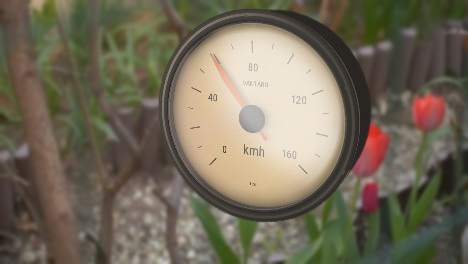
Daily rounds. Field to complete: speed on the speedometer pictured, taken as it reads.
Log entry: 60 km/h
